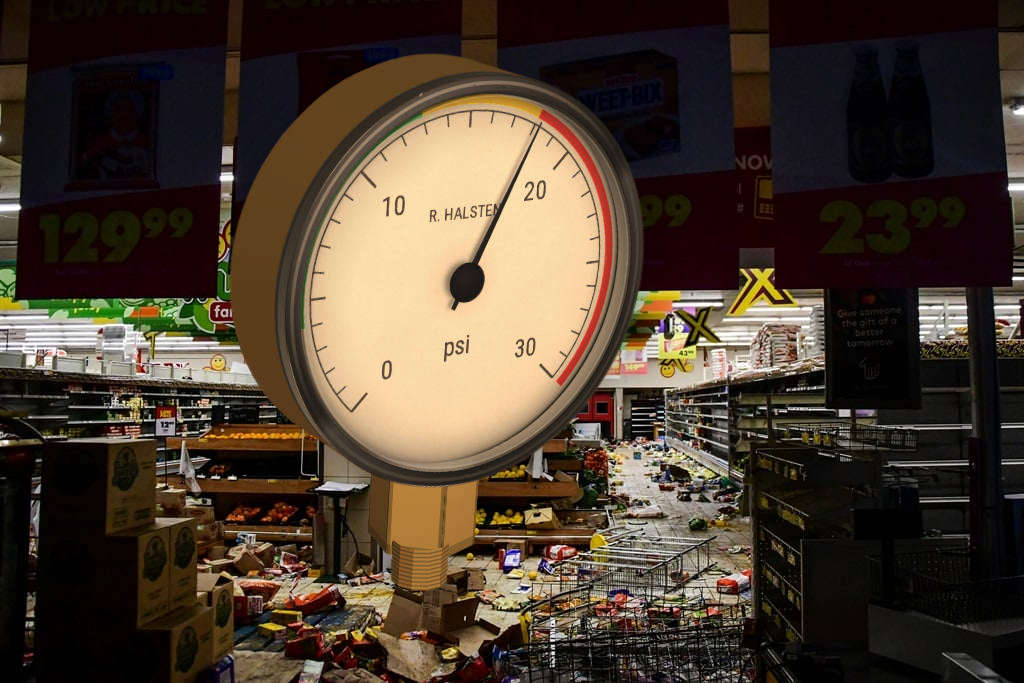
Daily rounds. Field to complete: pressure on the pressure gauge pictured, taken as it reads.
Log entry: 18 psi
